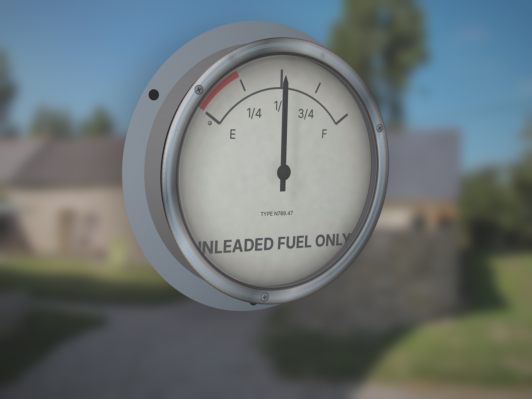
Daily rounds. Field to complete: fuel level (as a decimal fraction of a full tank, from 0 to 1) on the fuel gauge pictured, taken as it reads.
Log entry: 0.5
